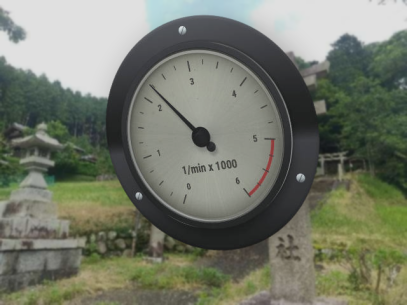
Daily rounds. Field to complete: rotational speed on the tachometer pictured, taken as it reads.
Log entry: 2250 rpm
